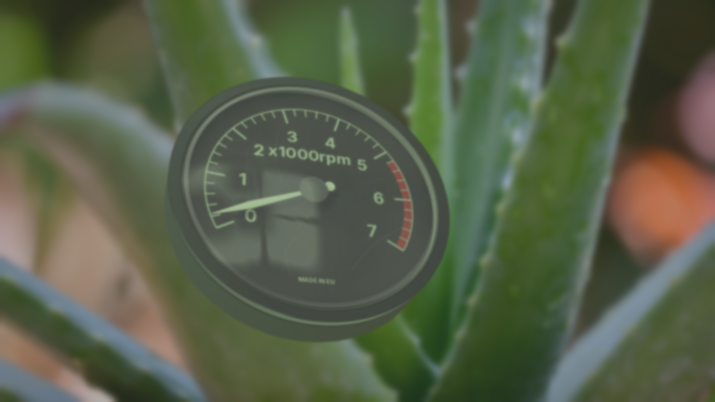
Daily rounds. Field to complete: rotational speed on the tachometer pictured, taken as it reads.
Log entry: 200 rpm
